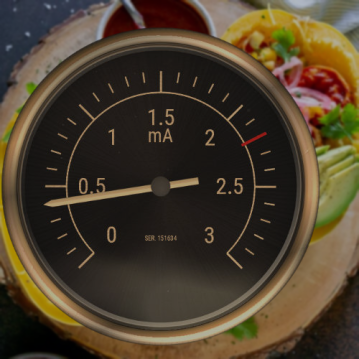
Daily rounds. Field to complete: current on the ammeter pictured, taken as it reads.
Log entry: 0.4 mA
